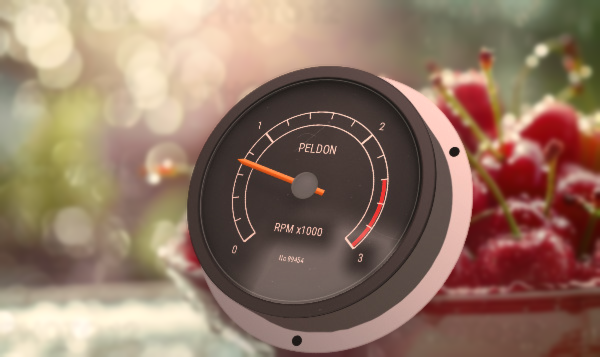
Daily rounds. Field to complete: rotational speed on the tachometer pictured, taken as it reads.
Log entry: 700 rpm
